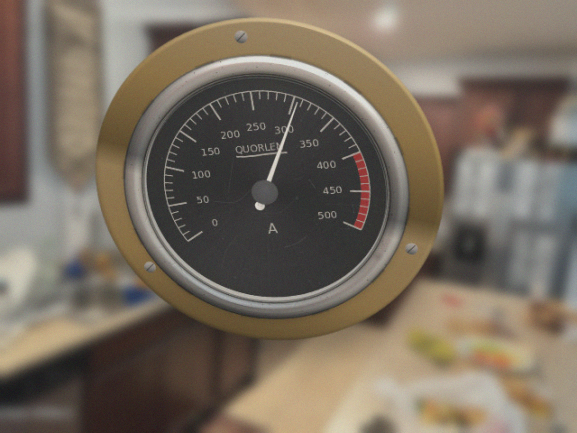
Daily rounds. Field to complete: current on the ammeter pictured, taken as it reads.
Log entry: 305 A
